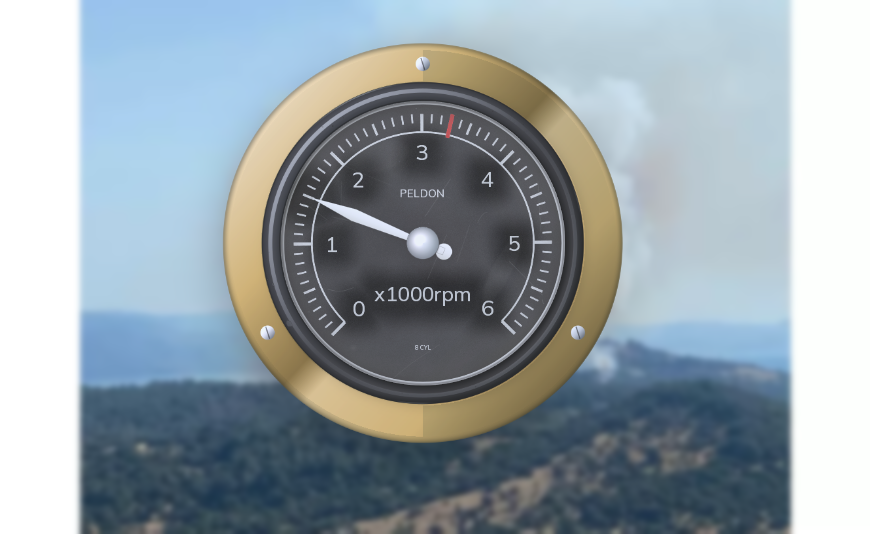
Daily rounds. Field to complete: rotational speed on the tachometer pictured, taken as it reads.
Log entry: 1500 rpm
